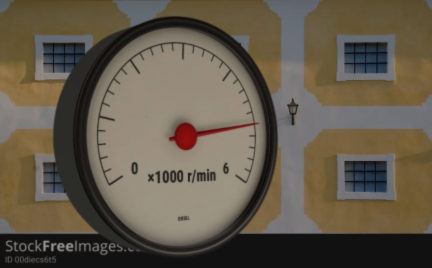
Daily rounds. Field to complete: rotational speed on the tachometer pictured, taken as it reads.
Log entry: 5000 rpm
